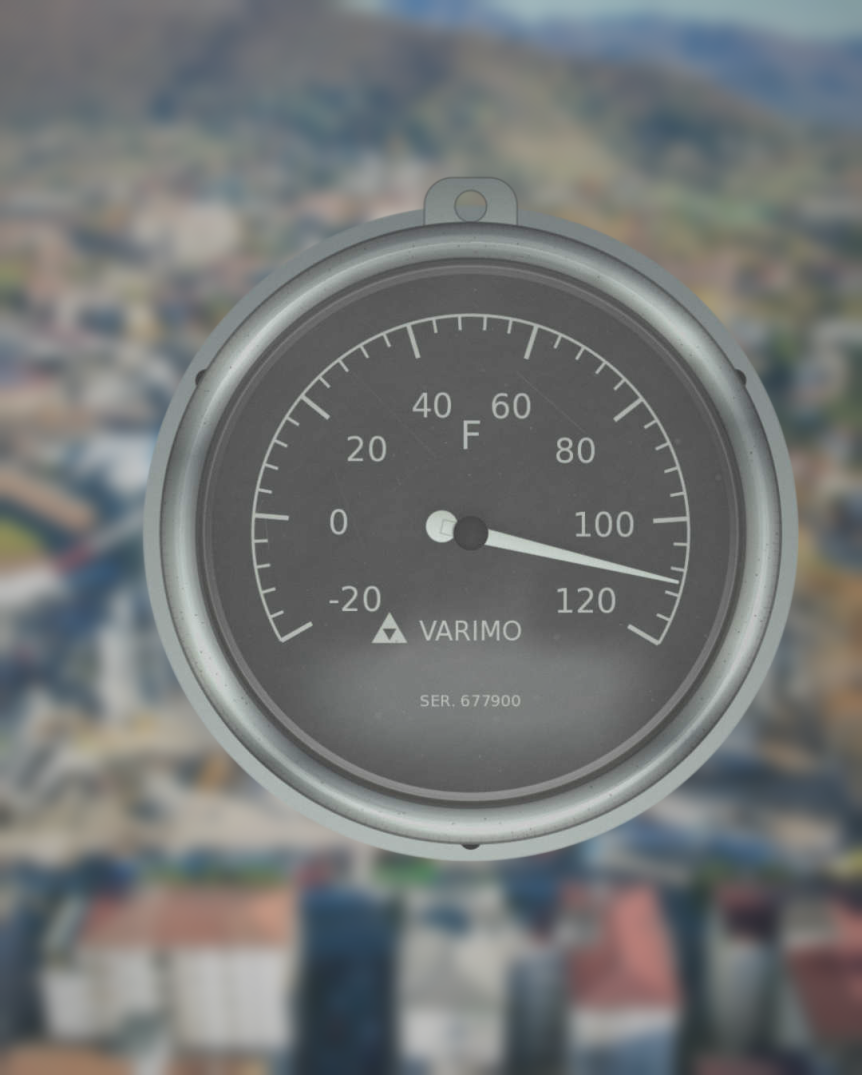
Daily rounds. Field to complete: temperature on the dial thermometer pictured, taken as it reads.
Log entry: 110 °F
